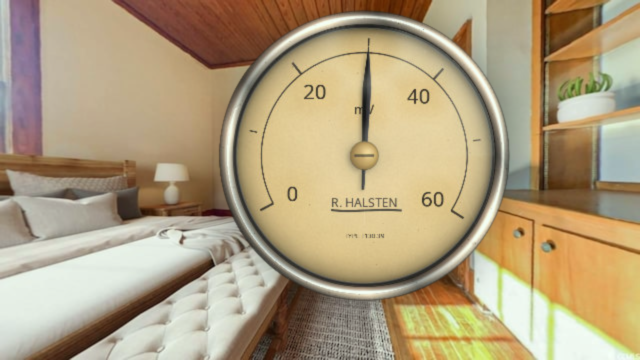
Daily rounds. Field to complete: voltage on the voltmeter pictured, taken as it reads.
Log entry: 30 mV
